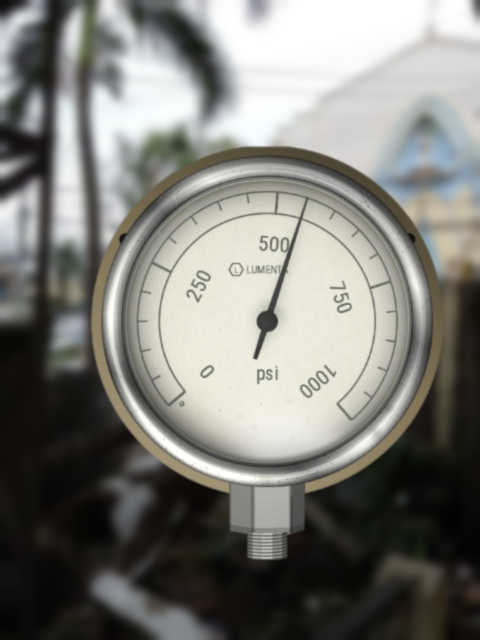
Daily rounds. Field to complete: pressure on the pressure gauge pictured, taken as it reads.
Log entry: 550 psi
